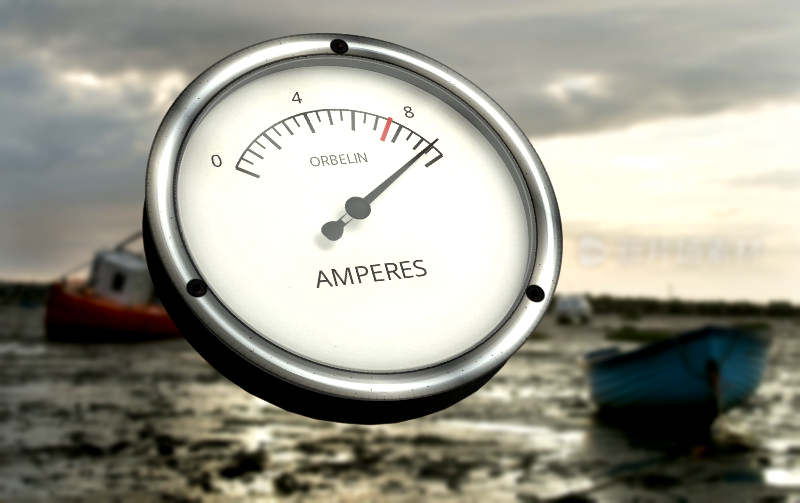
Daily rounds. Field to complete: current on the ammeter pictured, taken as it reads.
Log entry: 9.5 A
